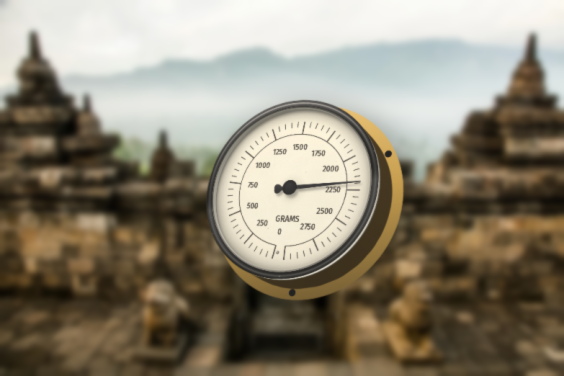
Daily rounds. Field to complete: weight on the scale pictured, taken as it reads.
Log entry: 2200 g
